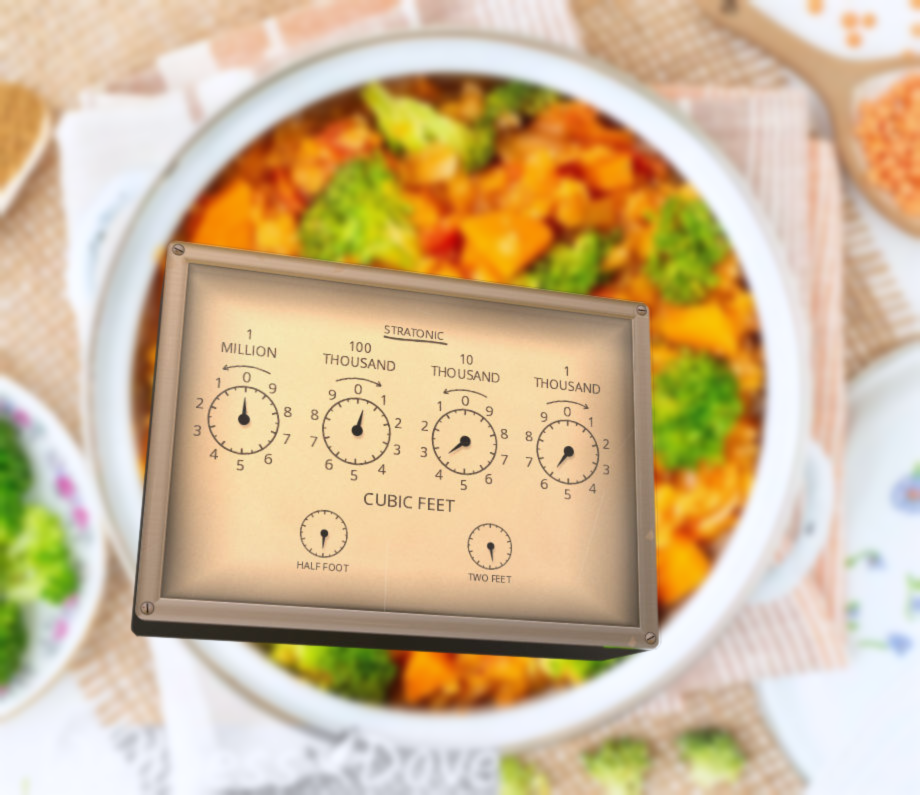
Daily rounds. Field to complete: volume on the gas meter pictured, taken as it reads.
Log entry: 3600 ft³
